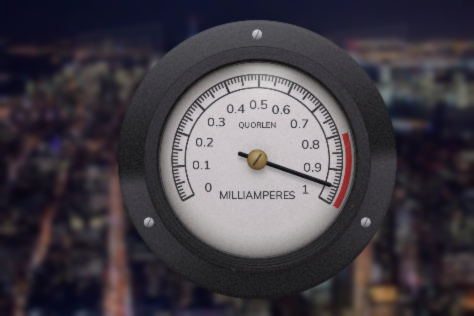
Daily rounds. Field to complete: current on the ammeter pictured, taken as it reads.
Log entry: 0.95 mA
